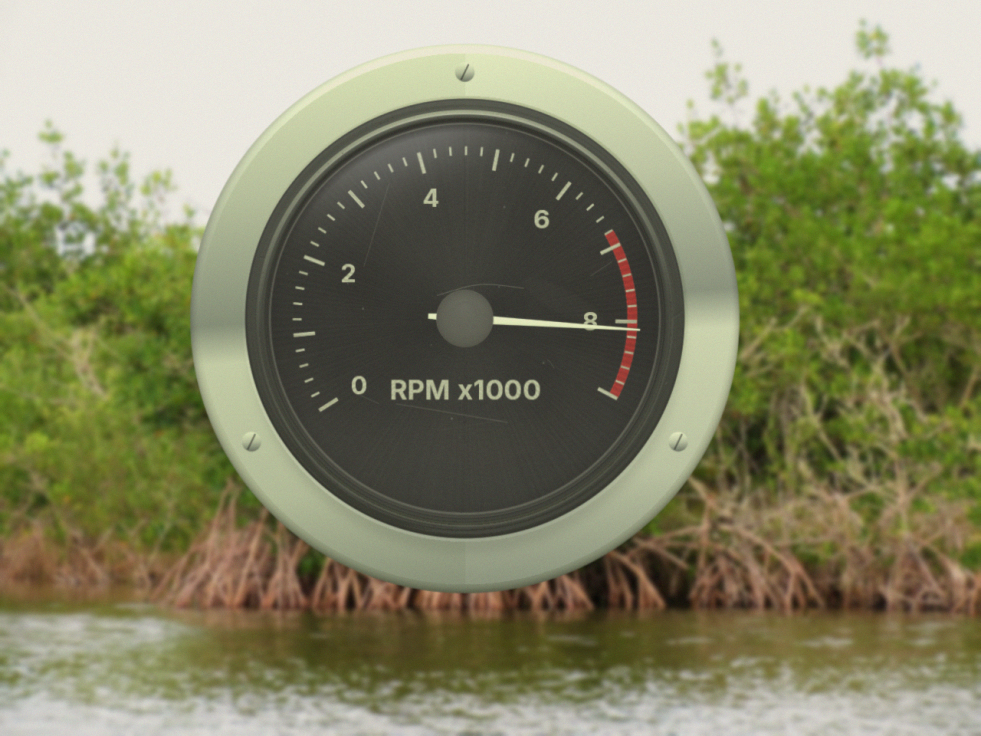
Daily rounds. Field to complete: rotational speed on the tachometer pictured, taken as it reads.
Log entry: 8100 rpm
